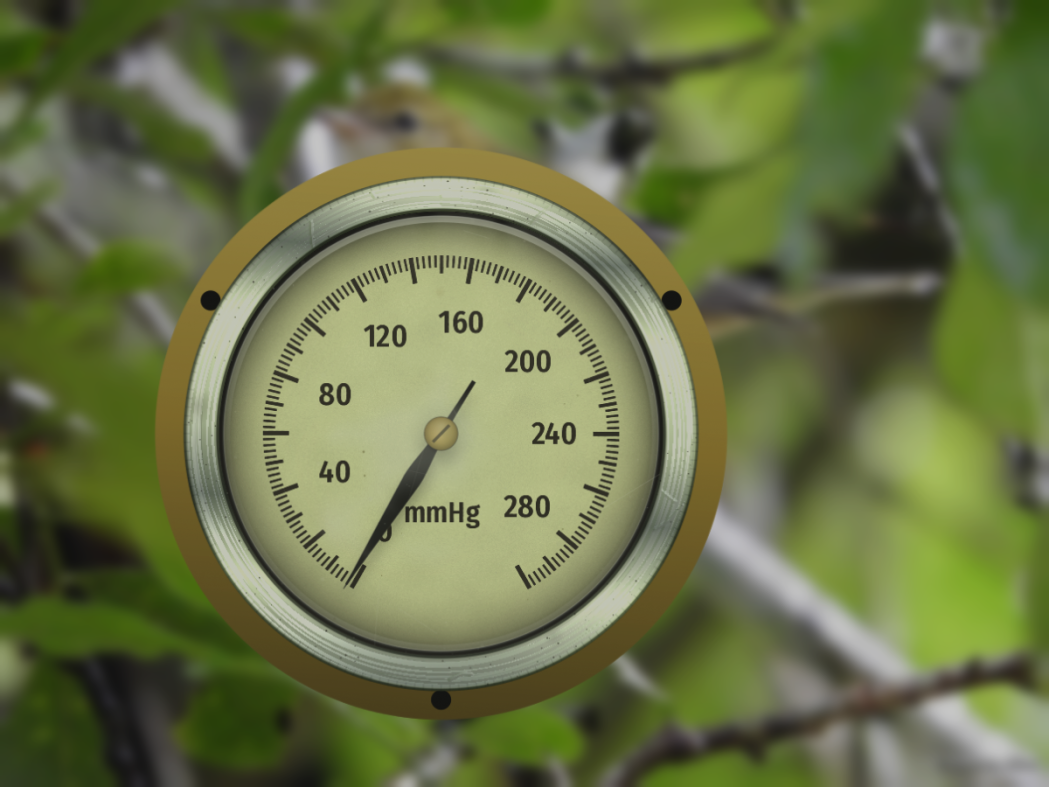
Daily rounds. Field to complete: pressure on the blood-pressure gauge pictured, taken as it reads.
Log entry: 2 mmHg
